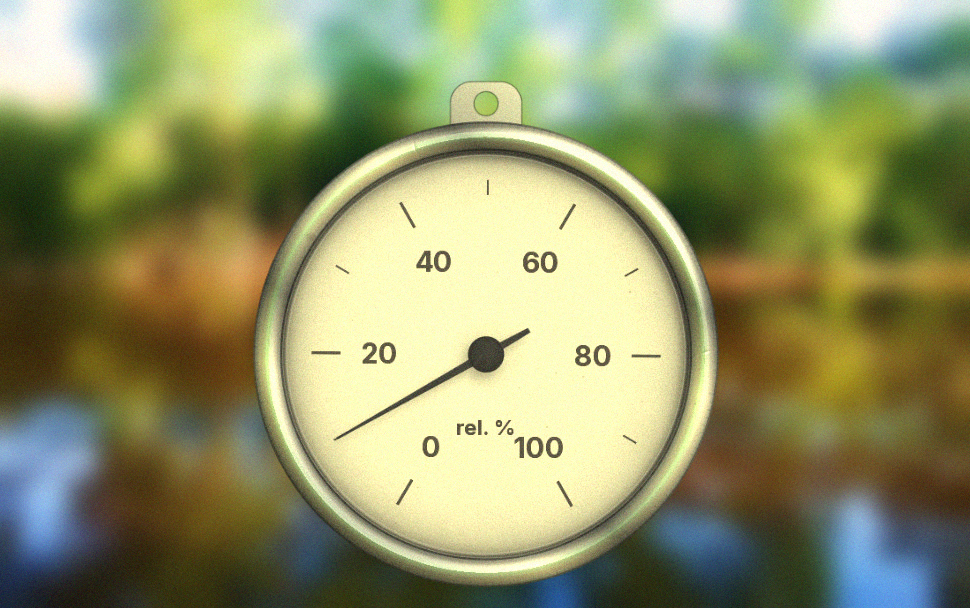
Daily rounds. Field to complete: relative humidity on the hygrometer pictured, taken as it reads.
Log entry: 10 %
